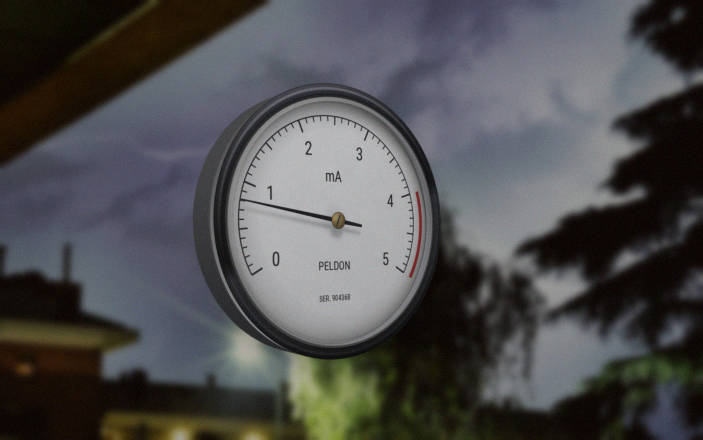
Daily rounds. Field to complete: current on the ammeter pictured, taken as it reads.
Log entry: 0.8 mA
